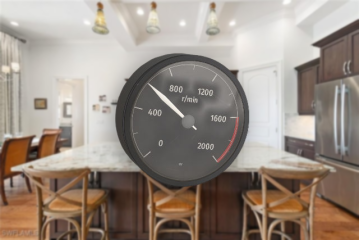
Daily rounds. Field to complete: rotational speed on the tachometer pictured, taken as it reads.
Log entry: 600 rpm
